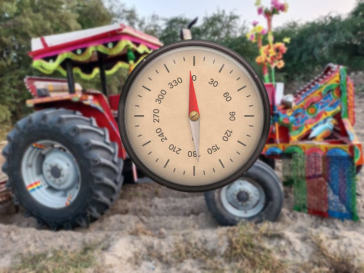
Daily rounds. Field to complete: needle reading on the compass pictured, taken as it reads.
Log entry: 355 °
